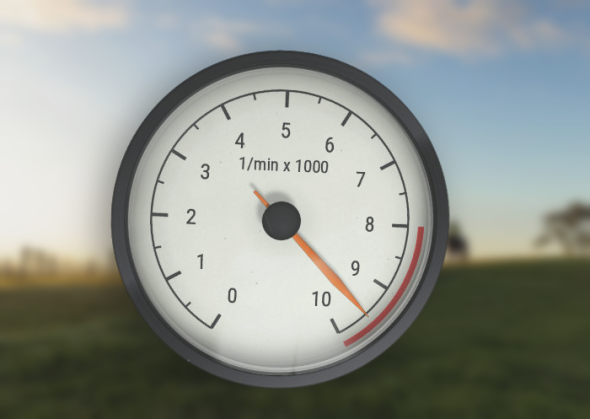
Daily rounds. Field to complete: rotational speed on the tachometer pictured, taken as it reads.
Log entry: 9500 rpm
